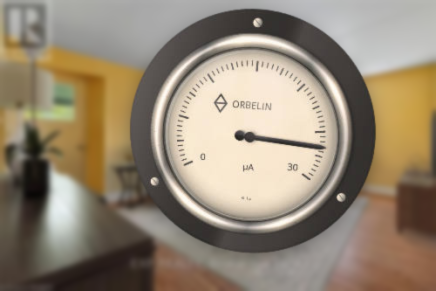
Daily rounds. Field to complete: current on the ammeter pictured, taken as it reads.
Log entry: 26.5 µA
